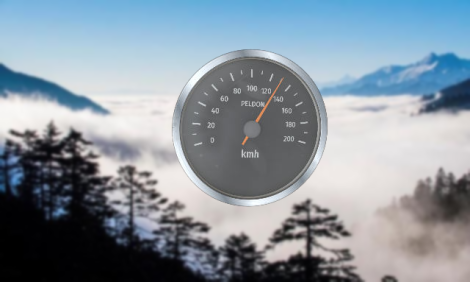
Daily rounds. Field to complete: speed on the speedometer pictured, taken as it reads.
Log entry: 130 km/h
